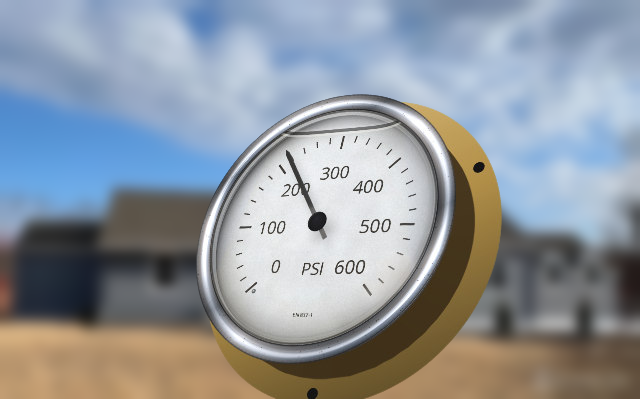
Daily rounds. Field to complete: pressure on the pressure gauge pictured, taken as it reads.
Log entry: 220 psi
